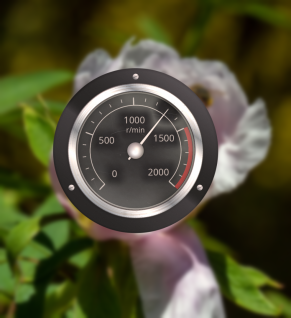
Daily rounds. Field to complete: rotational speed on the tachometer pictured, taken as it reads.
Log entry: 1300 rpm
